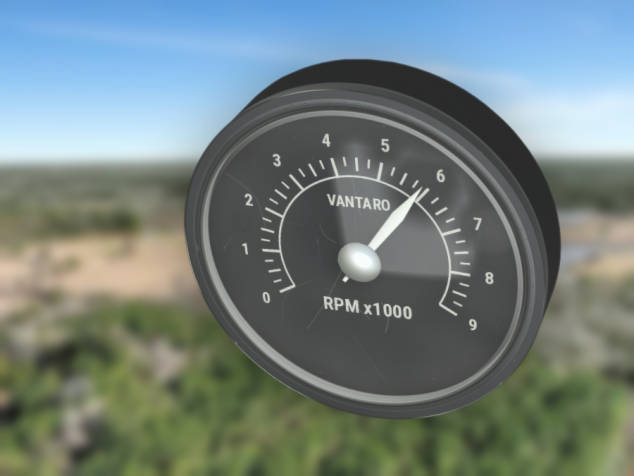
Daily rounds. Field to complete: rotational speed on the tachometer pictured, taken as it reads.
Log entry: 5875 rpm
